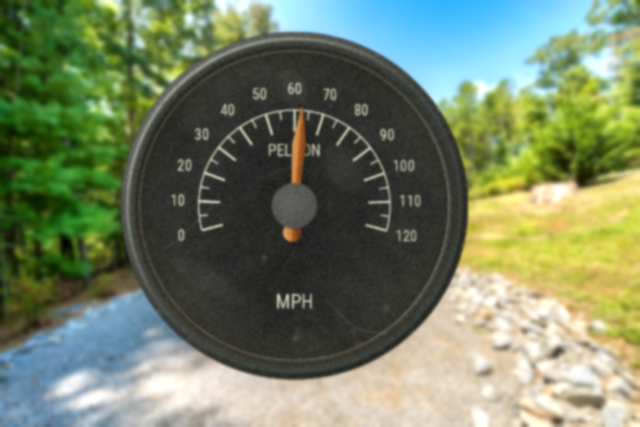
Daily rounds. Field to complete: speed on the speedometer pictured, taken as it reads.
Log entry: 62.5 mph
